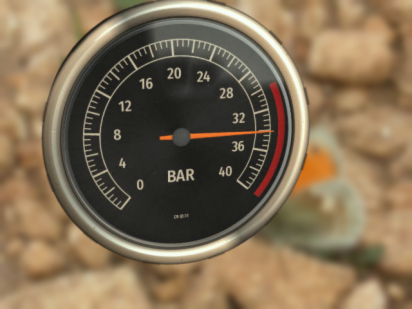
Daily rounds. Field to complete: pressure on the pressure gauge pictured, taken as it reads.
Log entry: 34 bar
